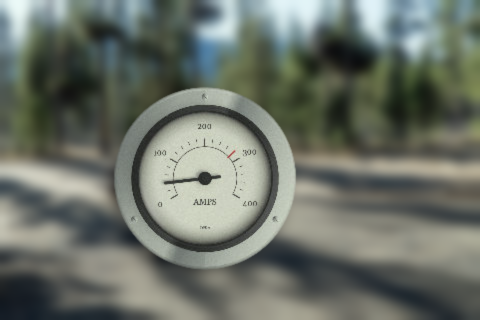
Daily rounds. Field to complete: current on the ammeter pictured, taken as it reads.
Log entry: 40 A
